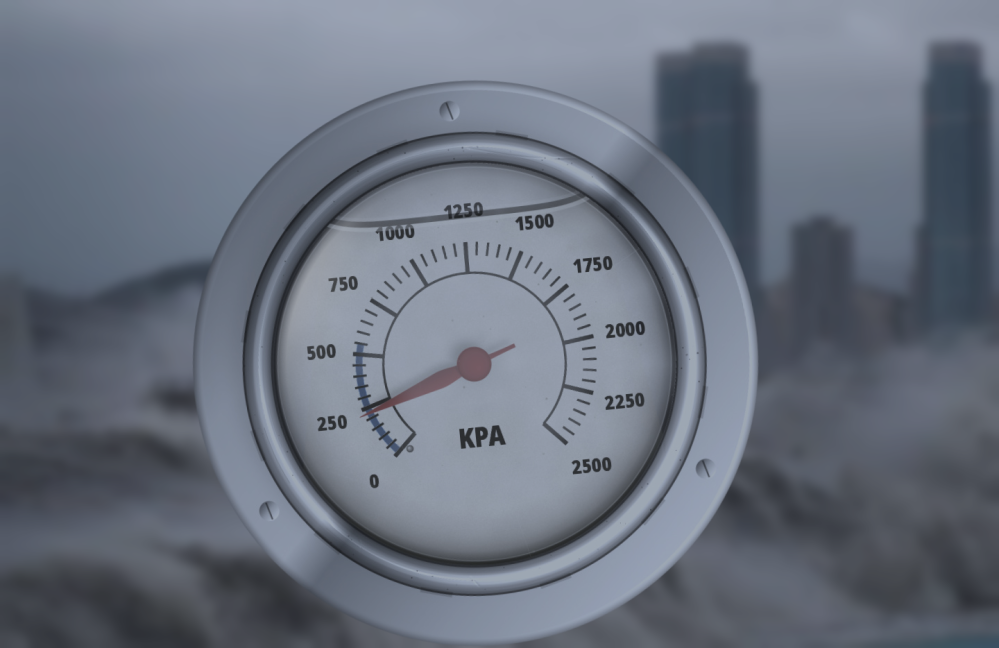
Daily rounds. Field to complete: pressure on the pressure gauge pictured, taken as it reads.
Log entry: 225 kPa
